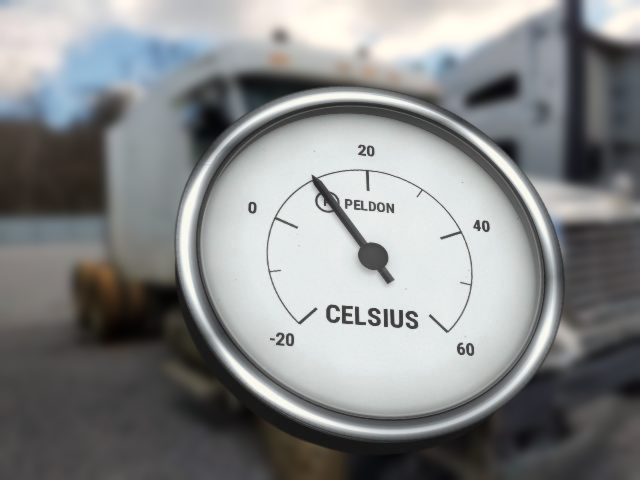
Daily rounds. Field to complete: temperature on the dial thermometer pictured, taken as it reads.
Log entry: 10 °C
